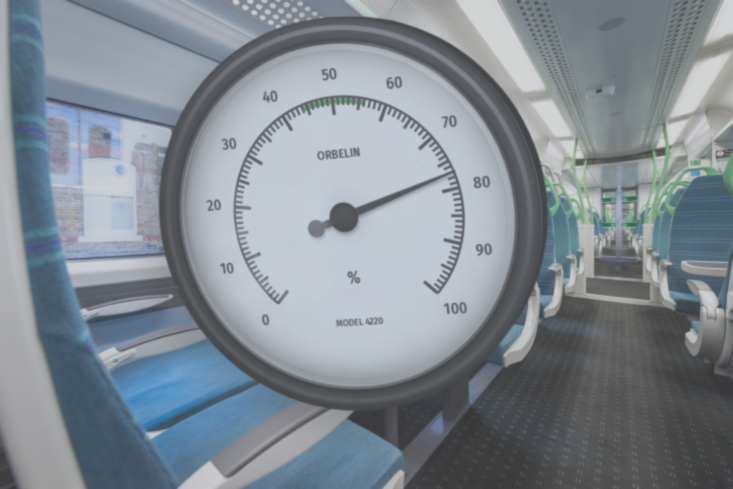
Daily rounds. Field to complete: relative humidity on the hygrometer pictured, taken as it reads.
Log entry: 77 %
